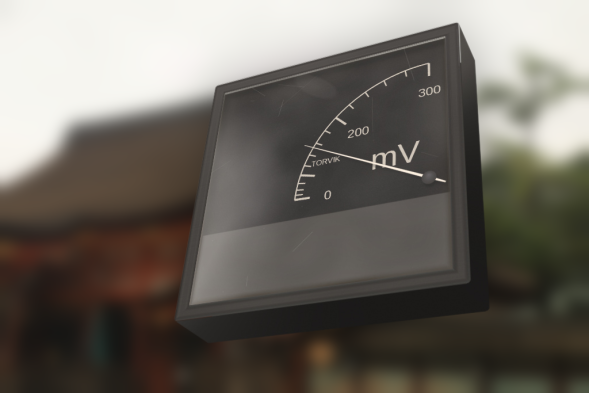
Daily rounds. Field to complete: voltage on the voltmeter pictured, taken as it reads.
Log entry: 150 mV
